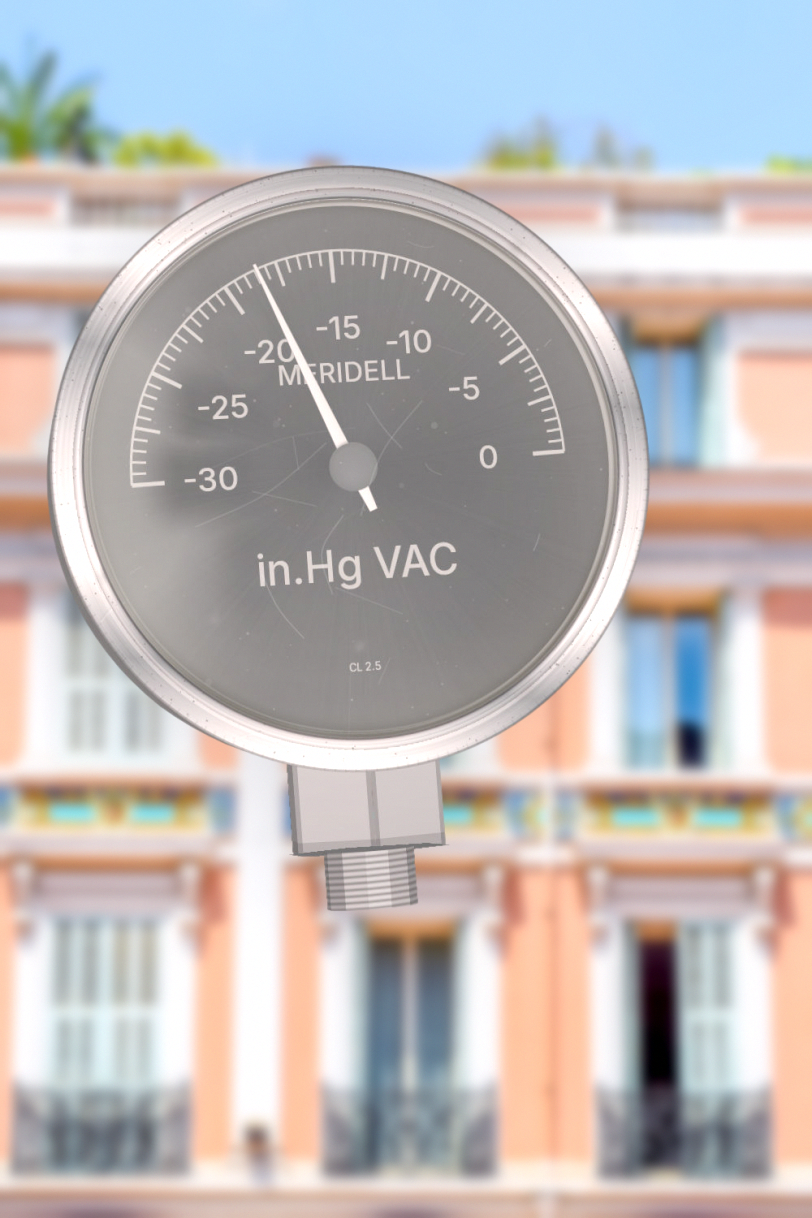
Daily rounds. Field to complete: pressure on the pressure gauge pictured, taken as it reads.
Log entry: -18.5 inHg
